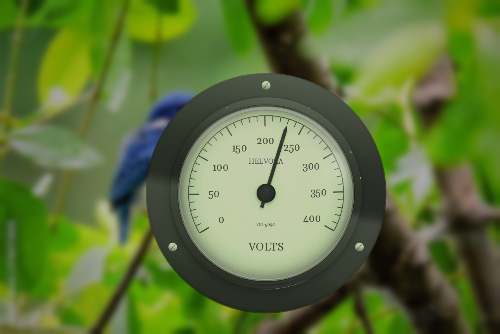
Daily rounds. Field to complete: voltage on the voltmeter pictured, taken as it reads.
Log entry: 230 V
